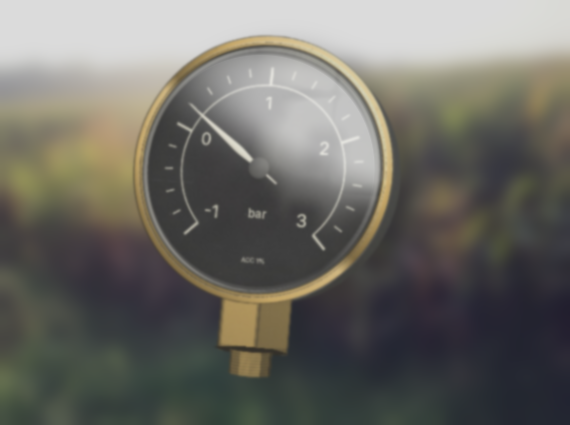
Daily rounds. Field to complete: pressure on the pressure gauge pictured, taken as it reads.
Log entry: 0.2 bar
